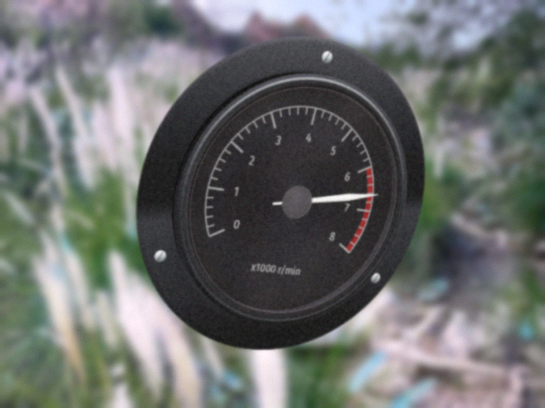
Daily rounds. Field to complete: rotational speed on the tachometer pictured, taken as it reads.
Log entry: 6600 rpm
